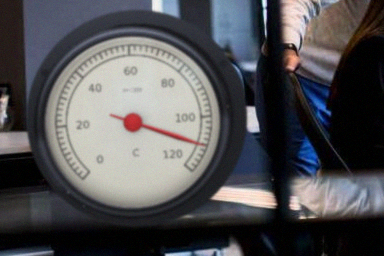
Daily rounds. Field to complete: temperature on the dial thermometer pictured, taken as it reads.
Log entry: 110 °C
